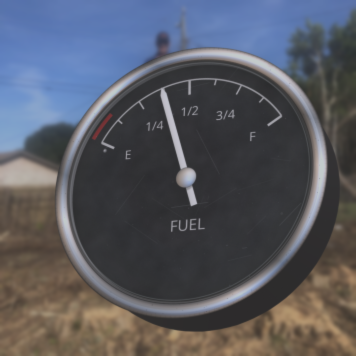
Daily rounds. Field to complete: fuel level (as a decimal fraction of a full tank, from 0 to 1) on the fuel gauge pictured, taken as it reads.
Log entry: 0.375
